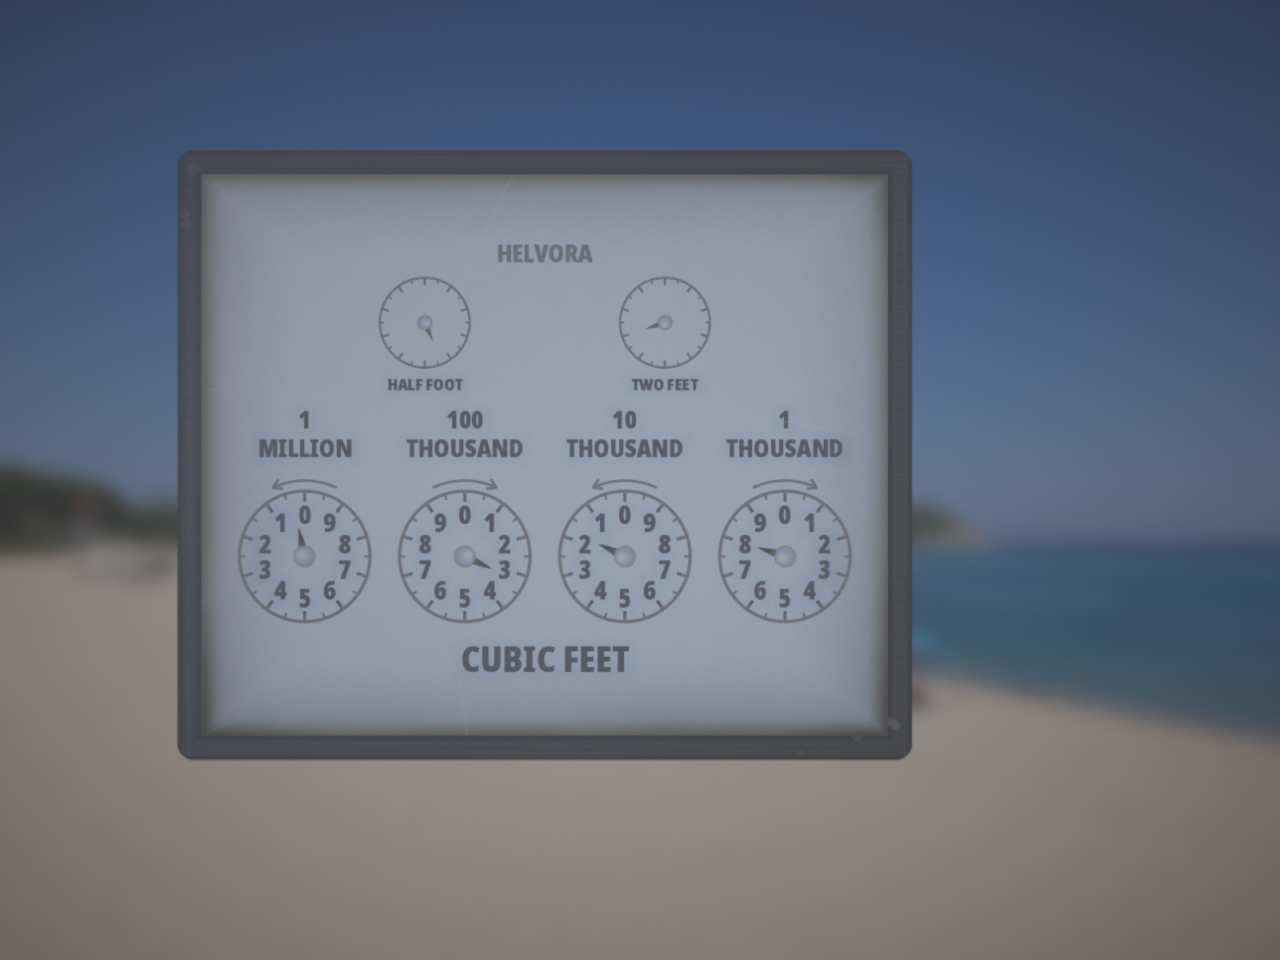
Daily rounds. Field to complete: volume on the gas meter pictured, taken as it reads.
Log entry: 31800 ft³
